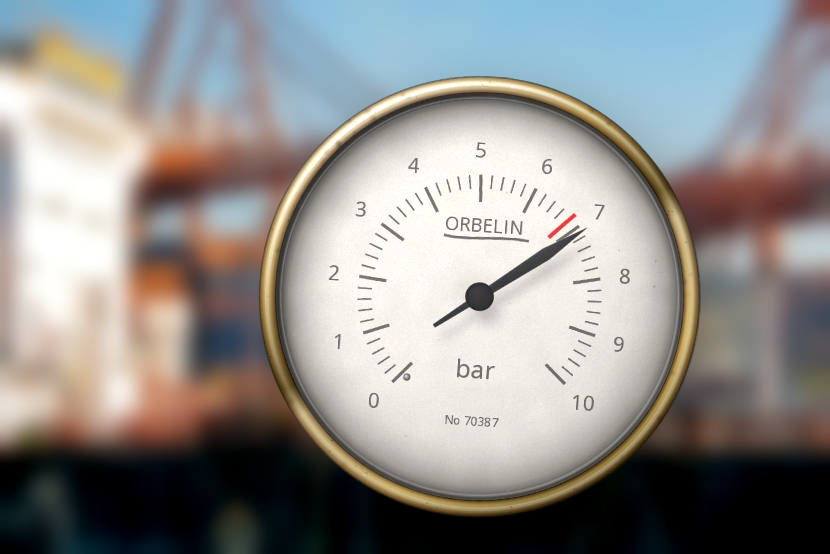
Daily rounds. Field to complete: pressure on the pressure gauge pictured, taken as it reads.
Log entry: 7.1 bar
